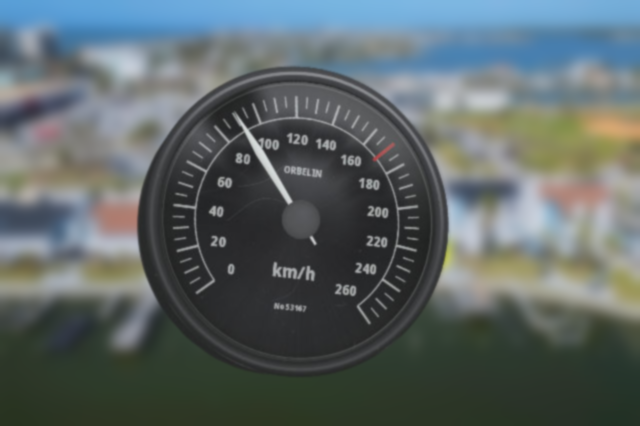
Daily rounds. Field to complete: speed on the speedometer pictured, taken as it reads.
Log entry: 90 km/h
